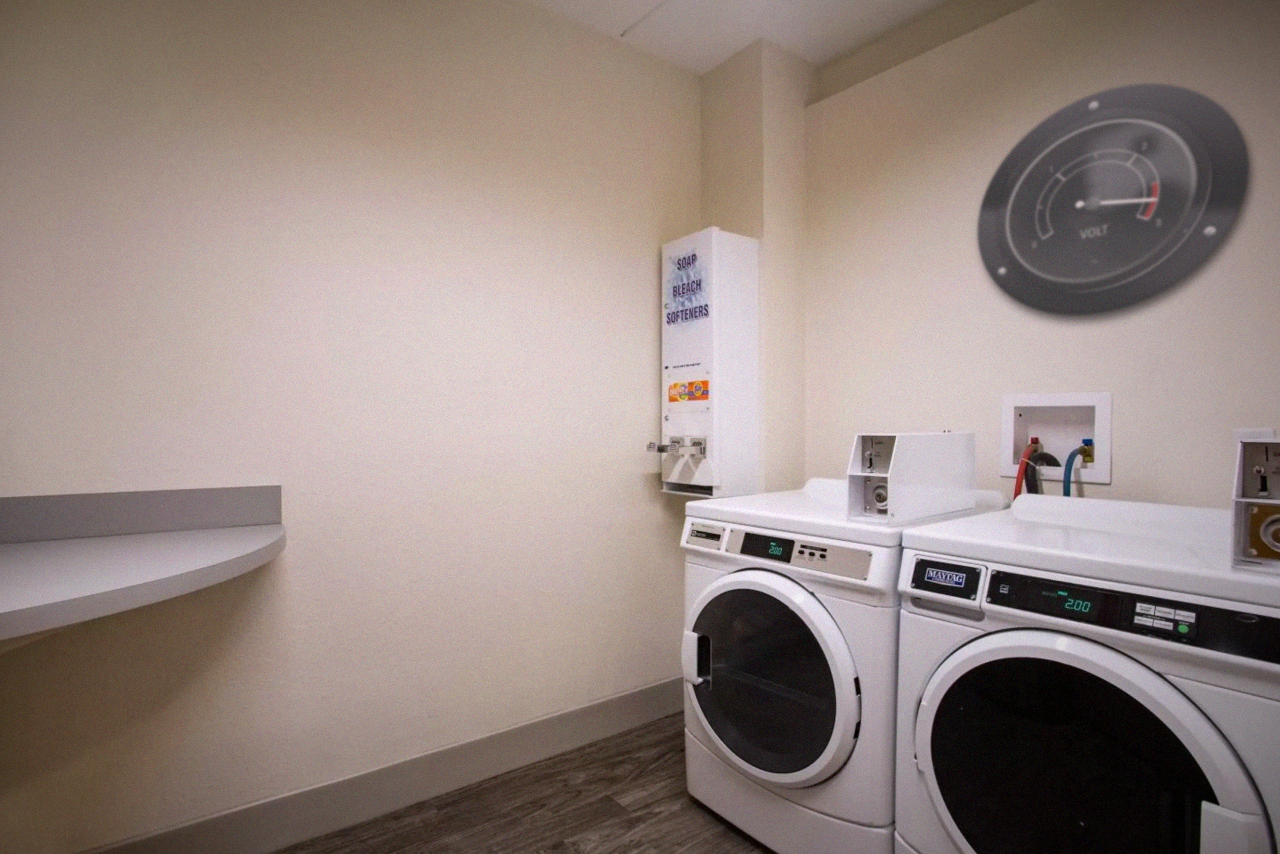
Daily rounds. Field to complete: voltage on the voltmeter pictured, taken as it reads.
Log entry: 2.75 V
